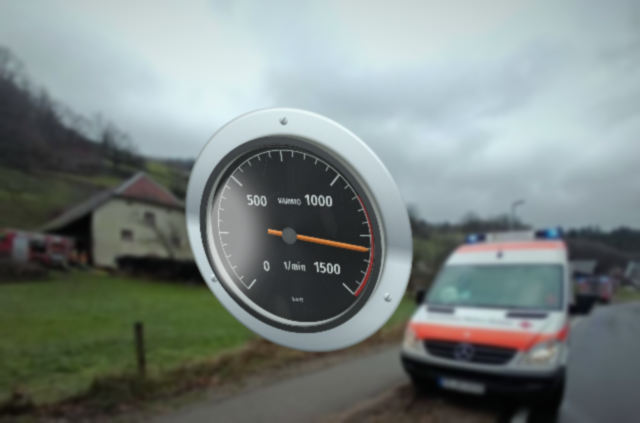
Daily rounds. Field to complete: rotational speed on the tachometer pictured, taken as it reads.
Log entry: 1300 rpm
